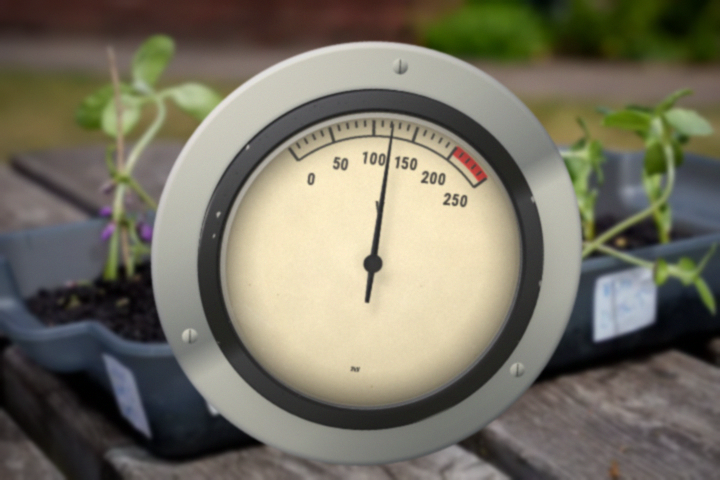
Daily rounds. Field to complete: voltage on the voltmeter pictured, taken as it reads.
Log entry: 120 V
